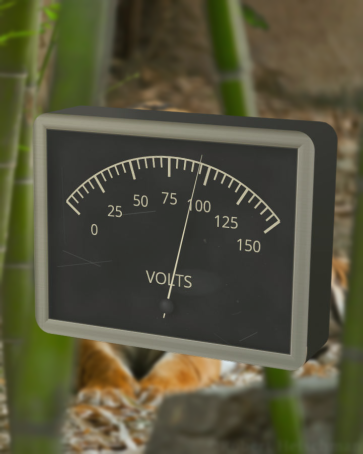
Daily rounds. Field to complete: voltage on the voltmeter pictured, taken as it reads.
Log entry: 95 V
